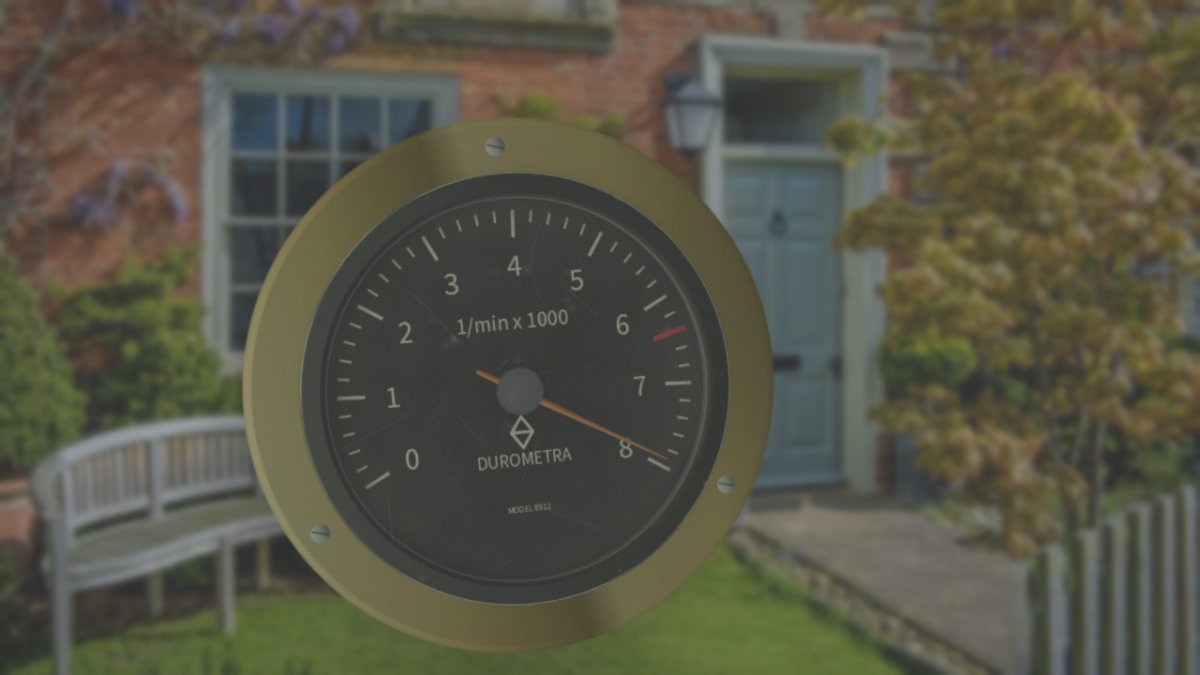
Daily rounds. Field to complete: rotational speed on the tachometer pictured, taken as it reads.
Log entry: 7900 rpm
